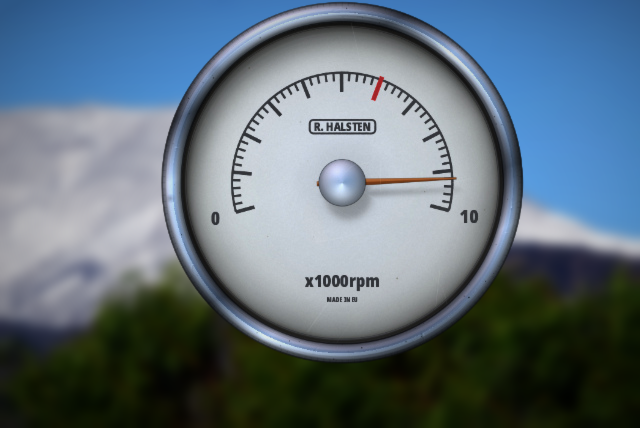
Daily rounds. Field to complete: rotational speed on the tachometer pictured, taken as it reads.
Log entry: 9200 rpm
